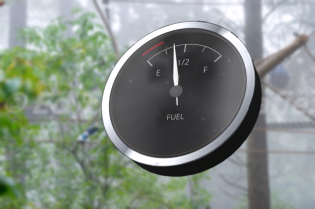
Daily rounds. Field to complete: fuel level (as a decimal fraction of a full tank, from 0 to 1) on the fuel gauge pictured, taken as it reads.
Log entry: 0.375
